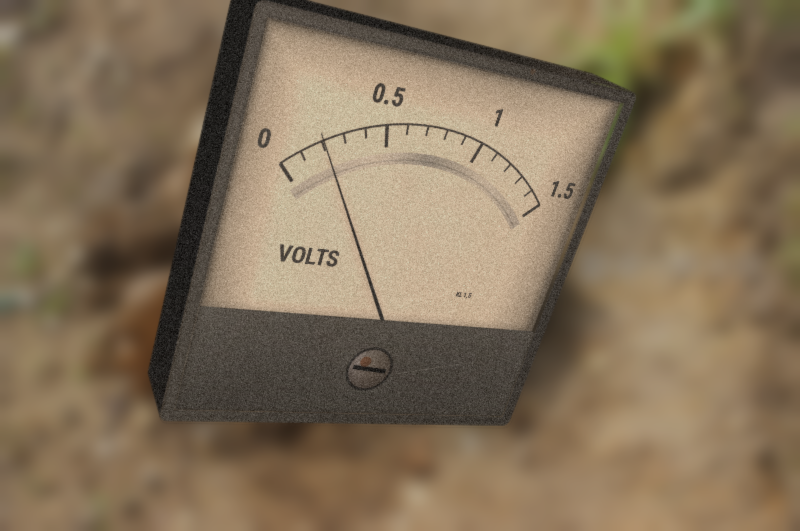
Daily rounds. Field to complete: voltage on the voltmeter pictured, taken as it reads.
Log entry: 0.2 V
